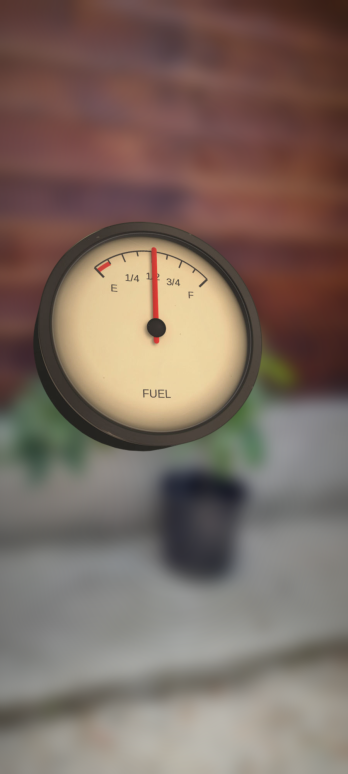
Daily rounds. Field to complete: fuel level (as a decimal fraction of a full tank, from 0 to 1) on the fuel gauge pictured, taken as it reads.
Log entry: 0.5
